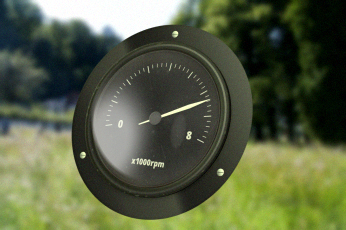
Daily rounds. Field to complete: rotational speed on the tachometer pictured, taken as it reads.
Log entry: 6400 rpm
